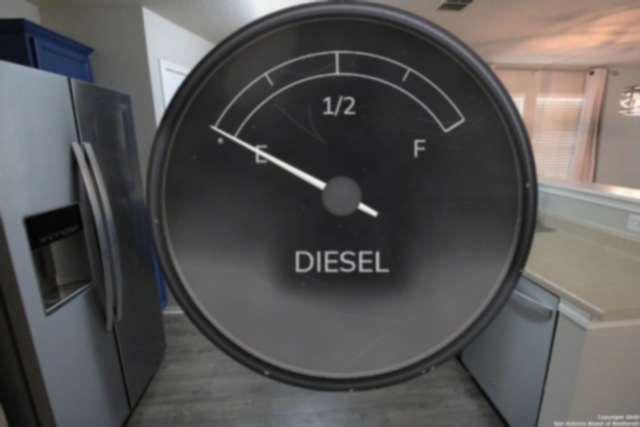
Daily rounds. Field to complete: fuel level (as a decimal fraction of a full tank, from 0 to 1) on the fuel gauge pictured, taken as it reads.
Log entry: 0
